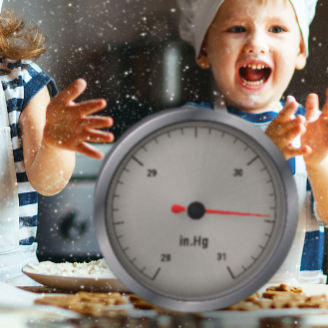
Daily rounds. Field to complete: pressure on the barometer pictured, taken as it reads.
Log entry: 30.45 inHg
